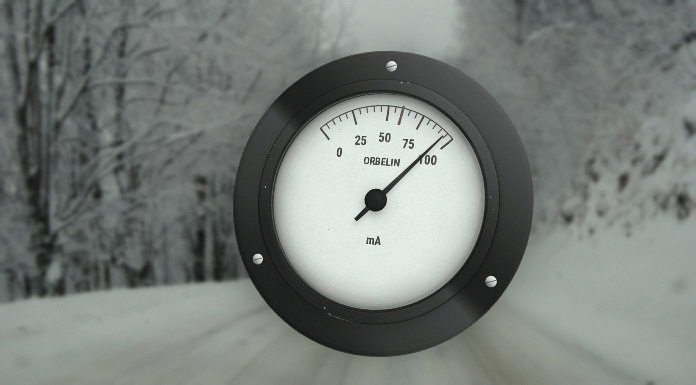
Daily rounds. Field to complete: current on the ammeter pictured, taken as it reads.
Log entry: 95 mA
